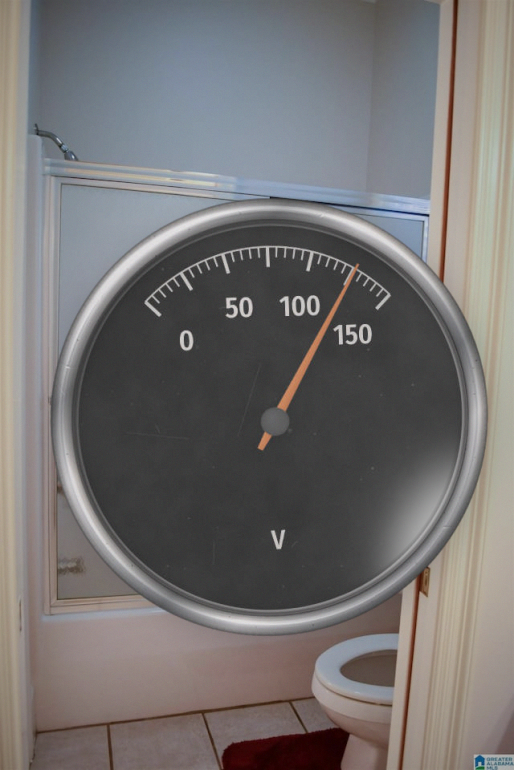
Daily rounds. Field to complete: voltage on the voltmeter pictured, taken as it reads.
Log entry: 125 V
